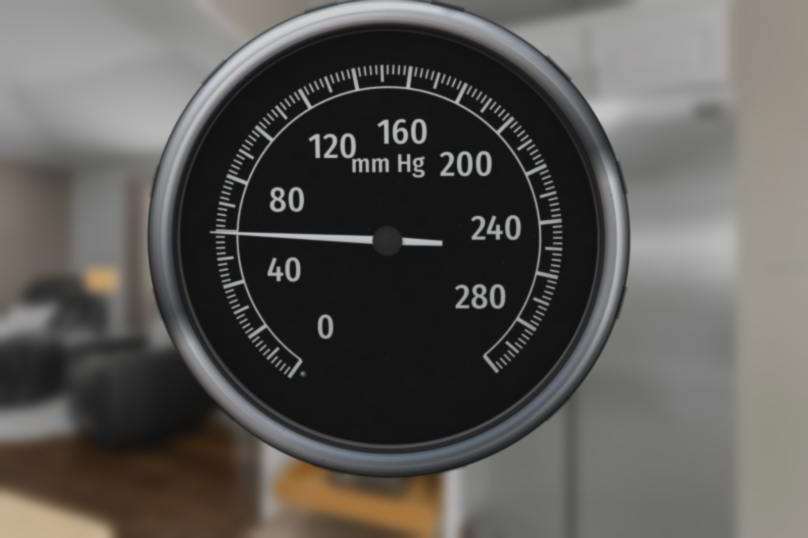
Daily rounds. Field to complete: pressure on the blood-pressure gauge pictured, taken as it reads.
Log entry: 60 mmHg
